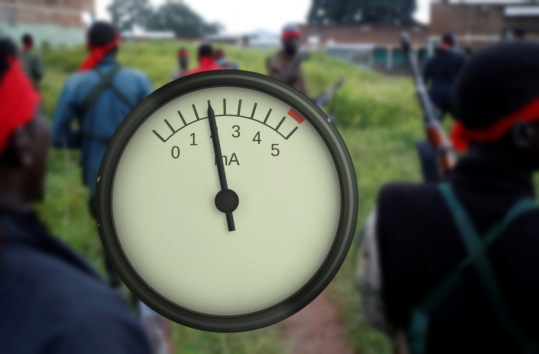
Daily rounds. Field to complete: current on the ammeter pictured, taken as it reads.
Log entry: 2 mA
